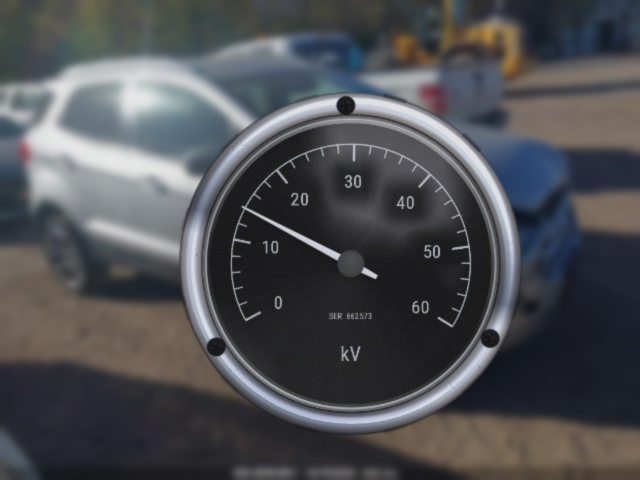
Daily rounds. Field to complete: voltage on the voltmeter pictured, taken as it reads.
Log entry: 14 kV
